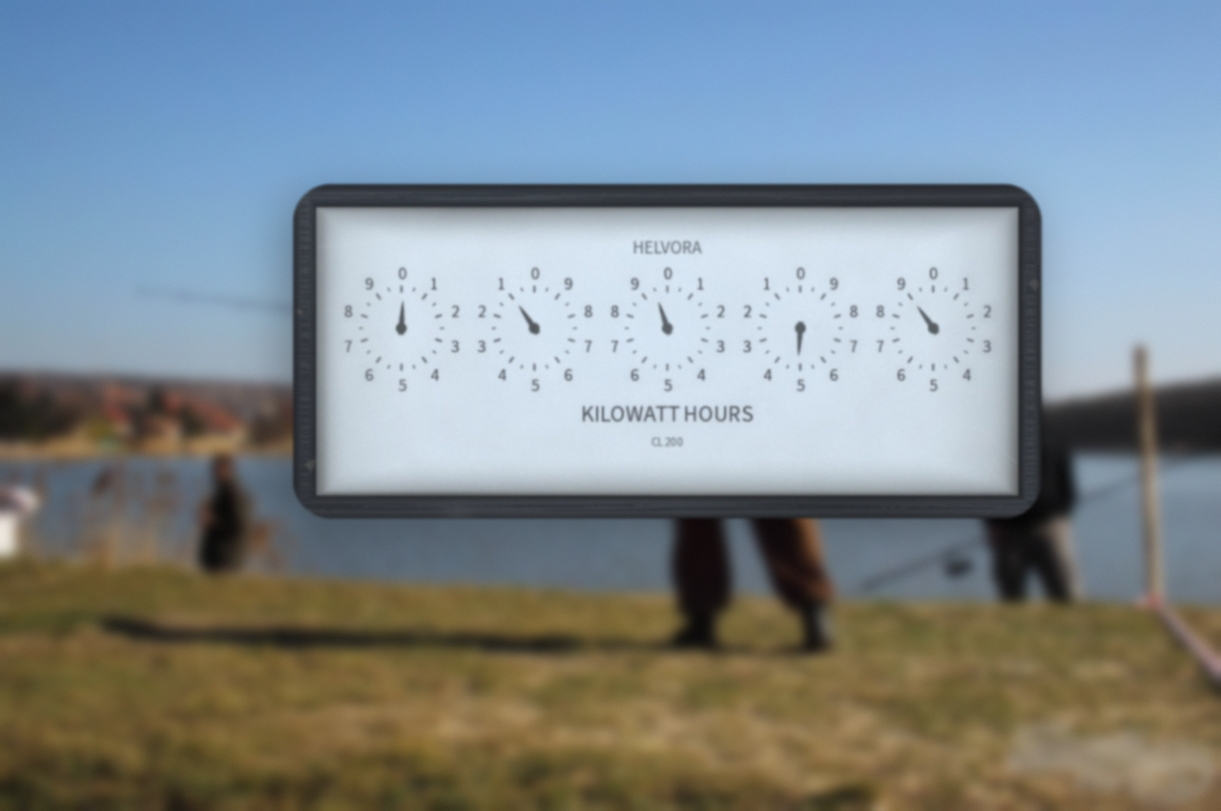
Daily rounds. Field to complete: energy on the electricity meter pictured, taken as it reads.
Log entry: 949 kWh
